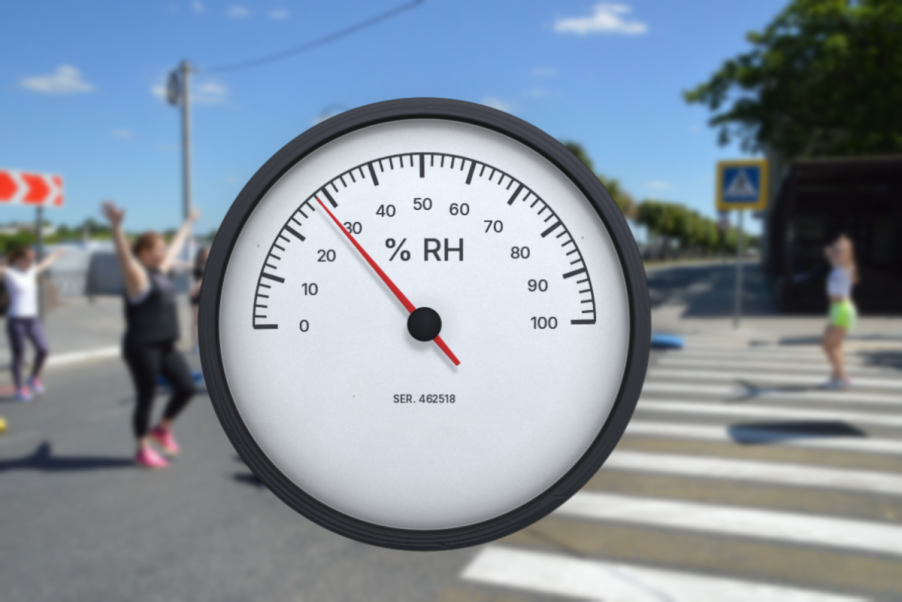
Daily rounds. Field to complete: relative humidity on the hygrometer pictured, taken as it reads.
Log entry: 28 %
